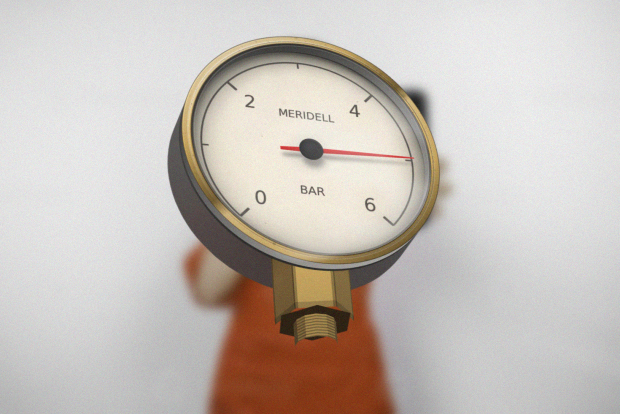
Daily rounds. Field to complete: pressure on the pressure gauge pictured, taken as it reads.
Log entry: 5 bar
